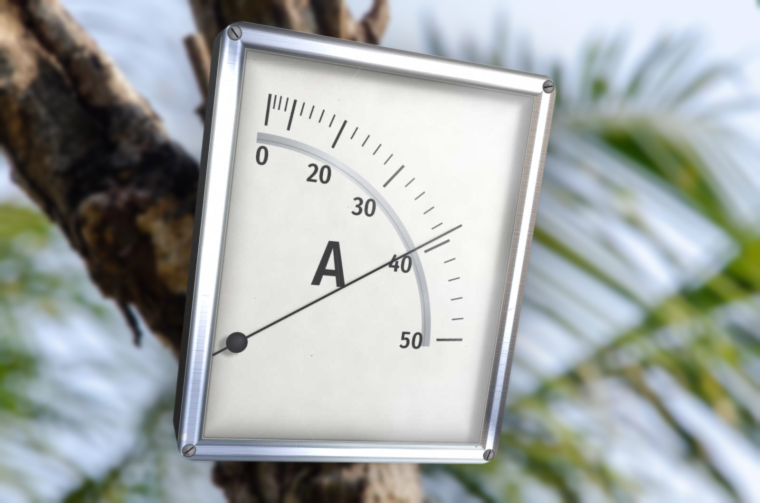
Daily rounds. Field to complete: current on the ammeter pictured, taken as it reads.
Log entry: 39 A
